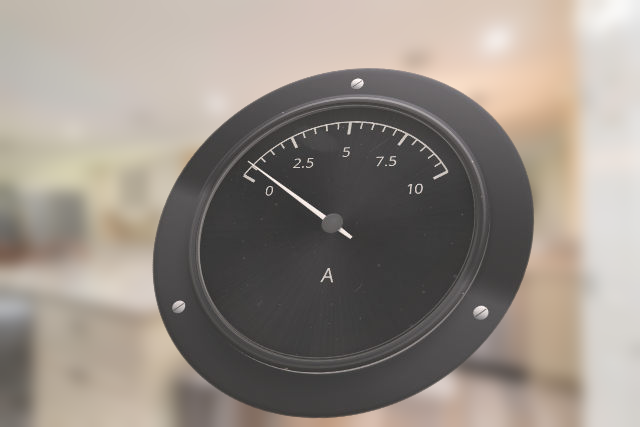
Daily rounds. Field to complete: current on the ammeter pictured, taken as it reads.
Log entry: 0.5 A
